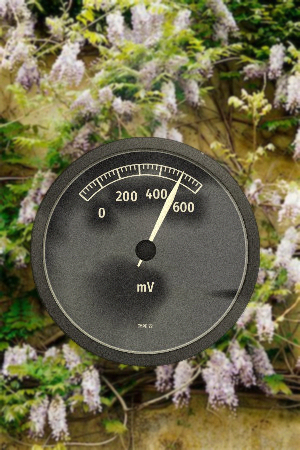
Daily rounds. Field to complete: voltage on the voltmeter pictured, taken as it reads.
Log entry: 500 mV
